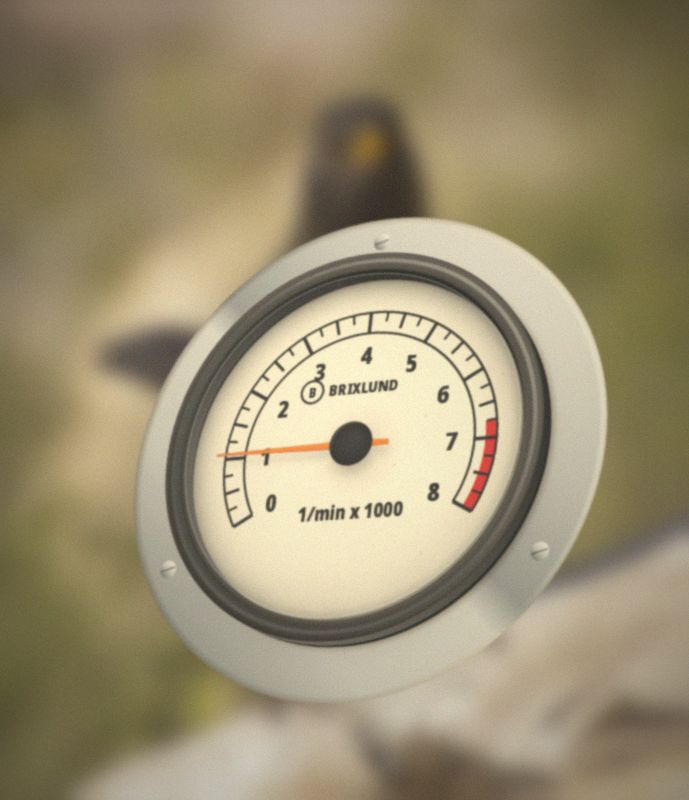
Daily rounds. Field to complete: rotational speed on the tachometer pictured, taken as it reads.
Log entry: 1000 rpm
